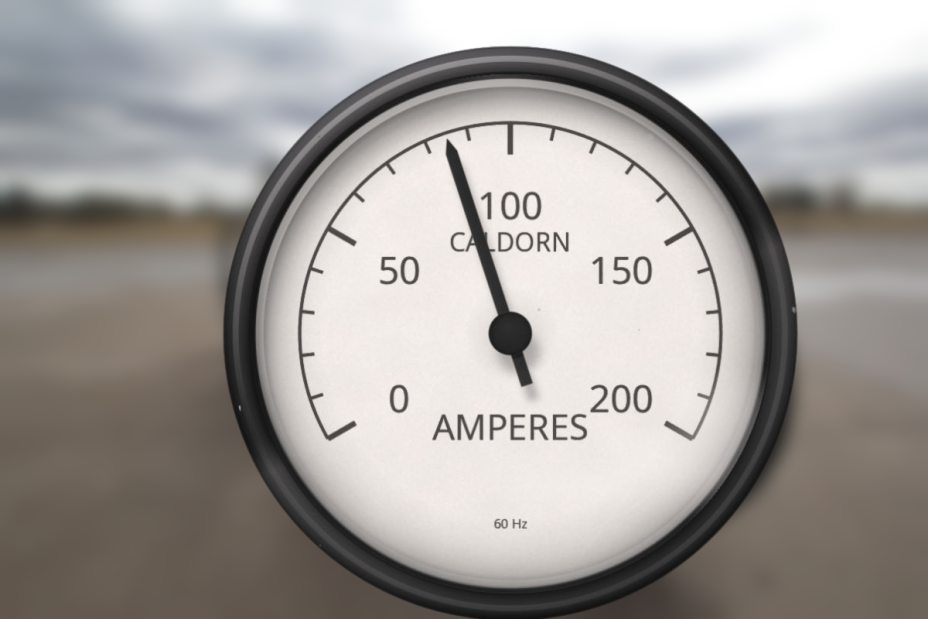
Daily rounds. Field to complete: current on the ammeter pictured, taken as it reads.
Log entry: 85 A
